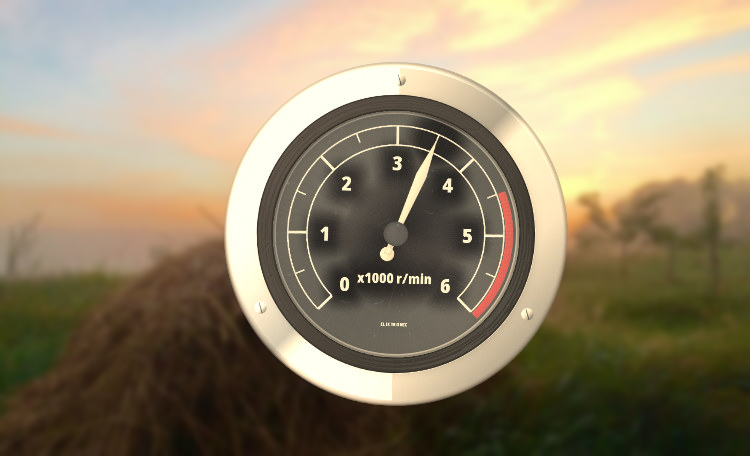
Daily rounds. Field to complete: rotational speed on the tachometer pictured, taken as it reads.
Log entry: 3500 rpm
